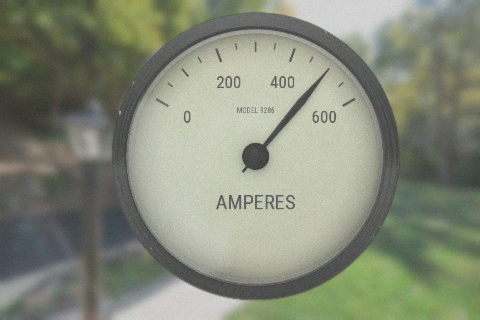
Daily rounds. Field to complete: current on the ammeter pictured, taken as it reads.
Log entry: 500 A
